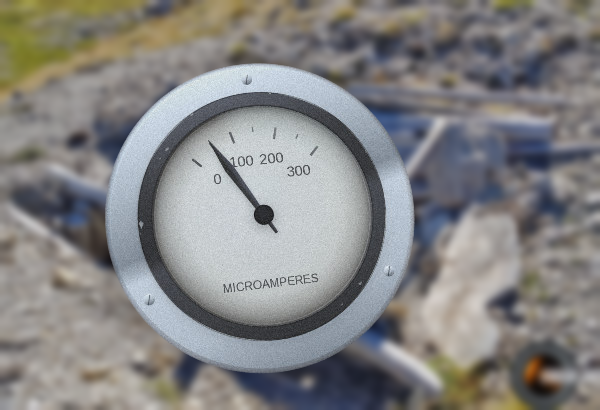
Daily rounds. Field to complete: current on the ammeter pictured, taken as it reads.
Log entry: 50 µA
